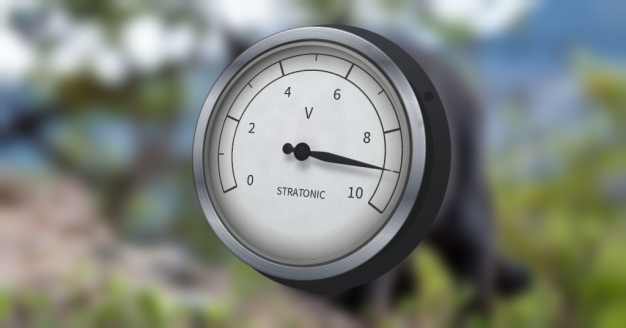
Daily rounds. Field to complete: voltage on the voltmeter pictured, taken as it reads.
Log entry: 9 V
